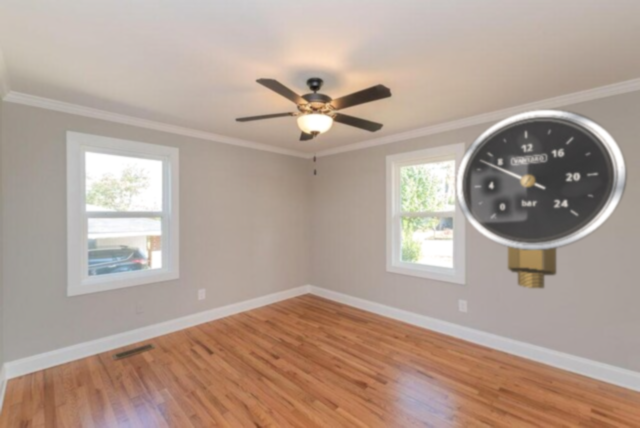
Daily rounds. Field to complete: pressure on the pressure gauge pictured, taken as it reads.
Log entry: 7 bar
